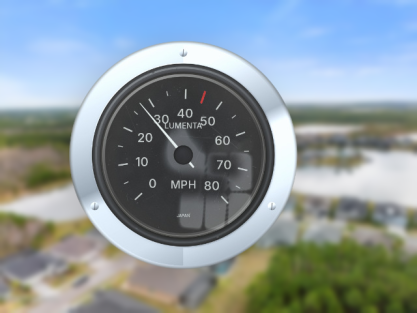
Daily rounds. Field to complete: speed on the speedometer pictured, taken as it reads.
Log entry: 27.5 mph
